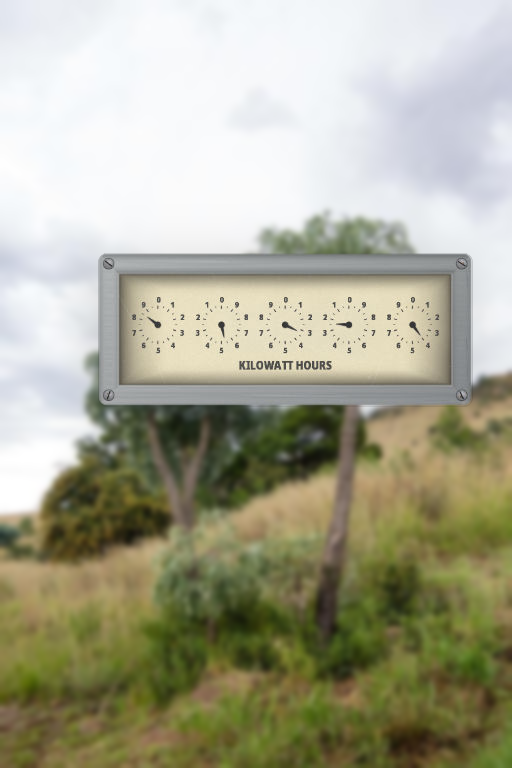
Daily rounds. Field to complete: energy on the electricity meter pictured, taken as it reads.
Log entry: 85324 kWh
